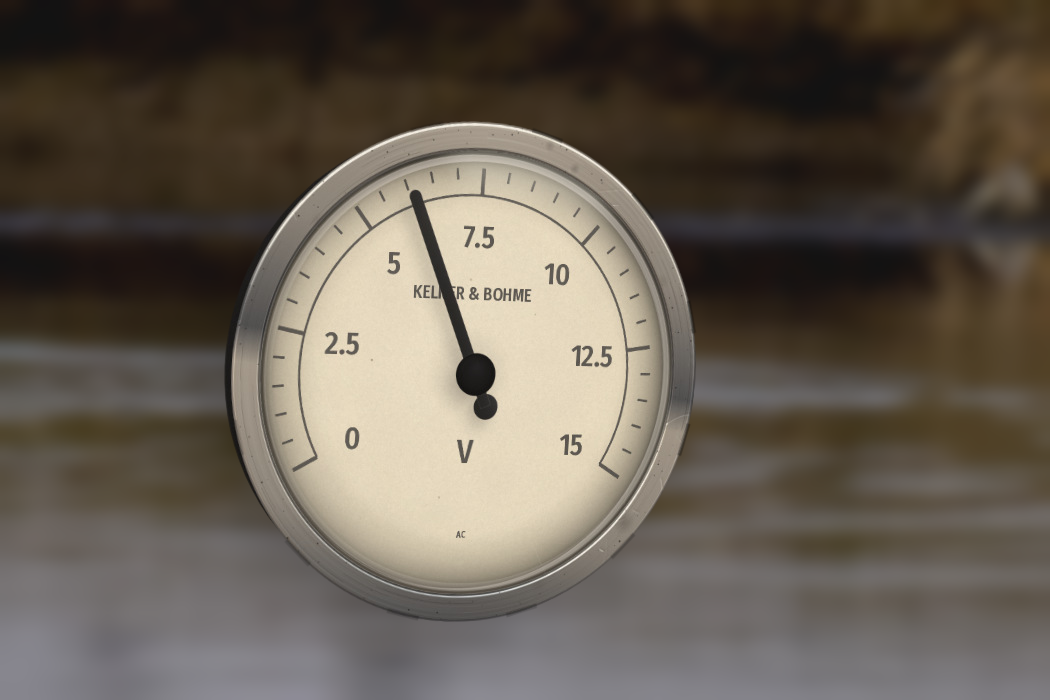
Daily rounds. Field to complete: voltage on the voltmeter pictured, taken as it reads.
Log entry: 6 V
